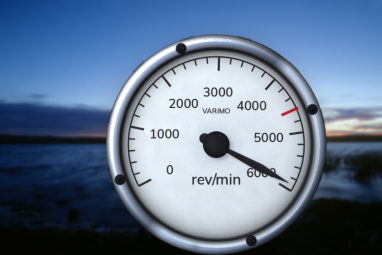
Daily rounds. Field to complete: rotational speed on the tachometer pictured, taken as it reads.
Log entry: 5900 rpm
